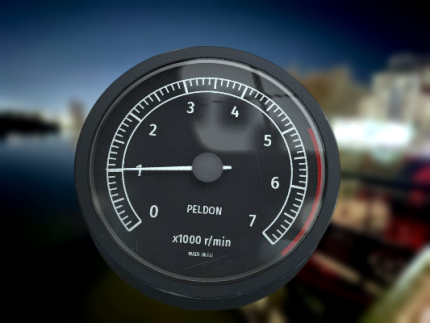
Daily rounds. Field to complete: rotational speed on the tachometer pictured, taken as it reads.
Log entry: 1000 rpm
